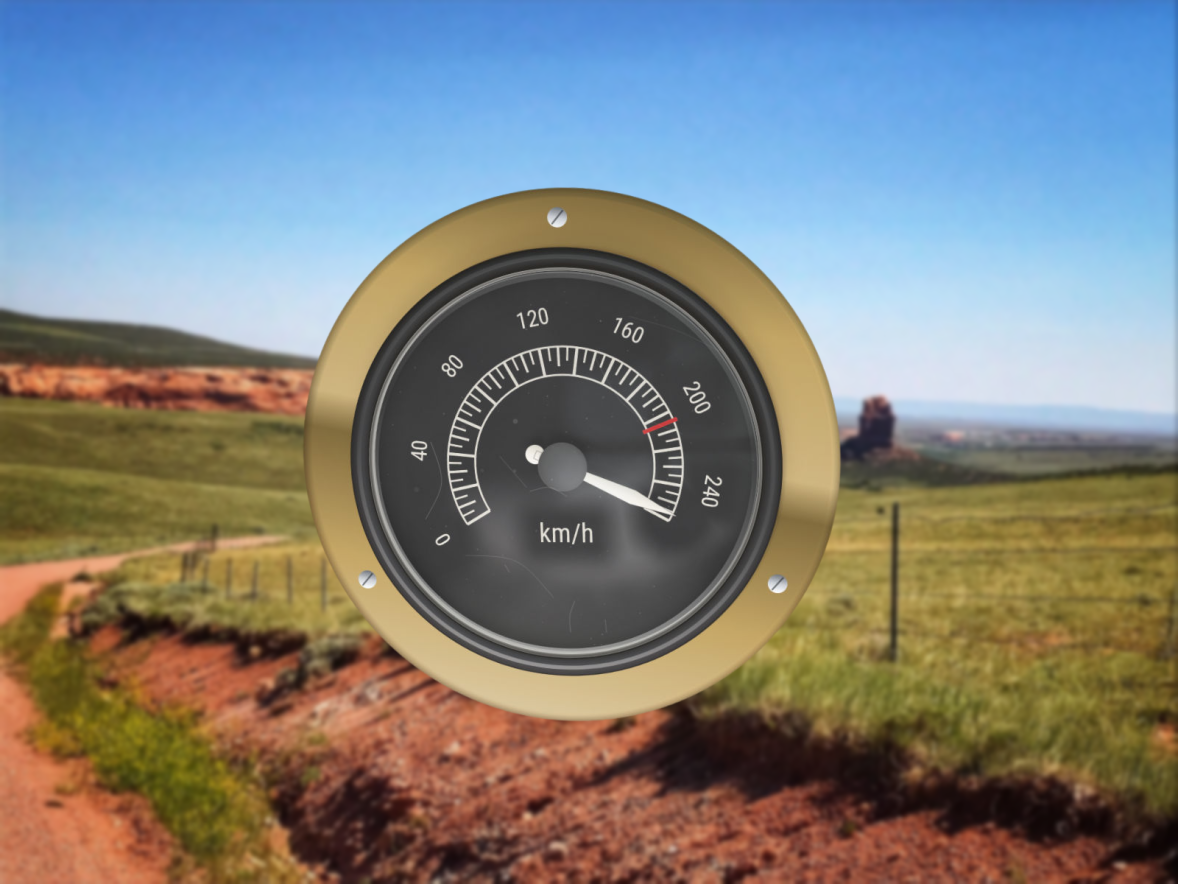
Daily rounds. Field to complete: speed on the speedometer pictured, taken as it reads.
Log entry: 255 km/h
